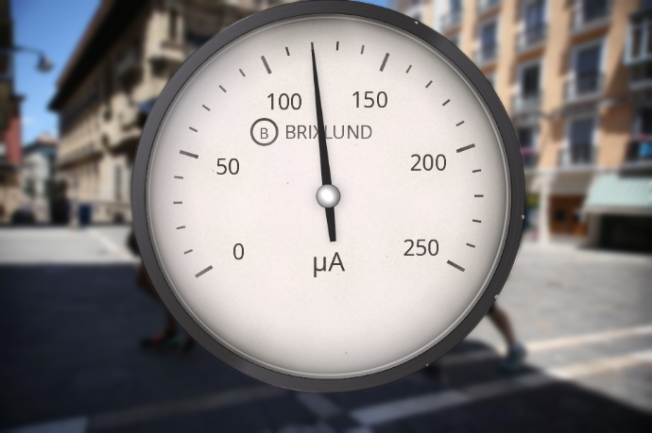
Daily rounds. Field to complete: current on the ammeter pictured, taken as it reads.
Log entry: 120 µA
